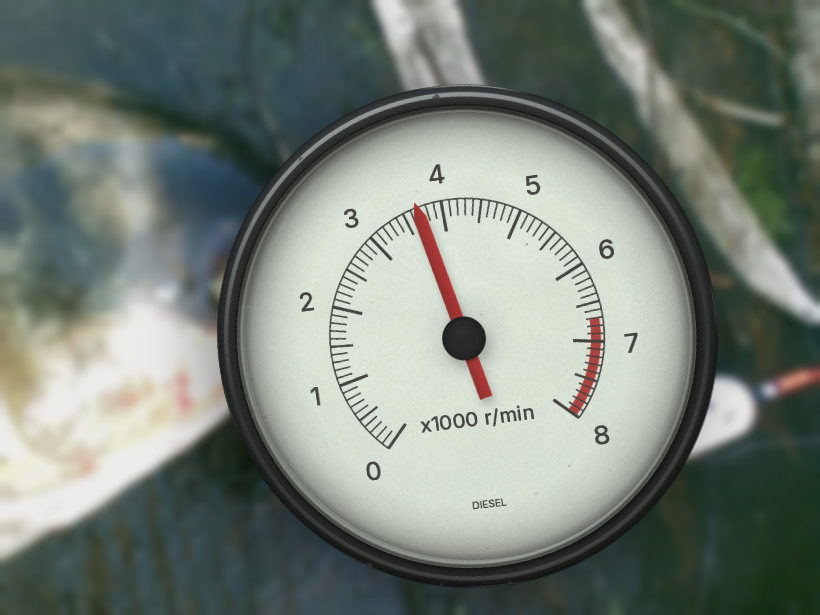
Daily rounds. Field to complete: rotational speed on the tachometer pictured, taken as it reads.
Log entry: 3700 rpm
